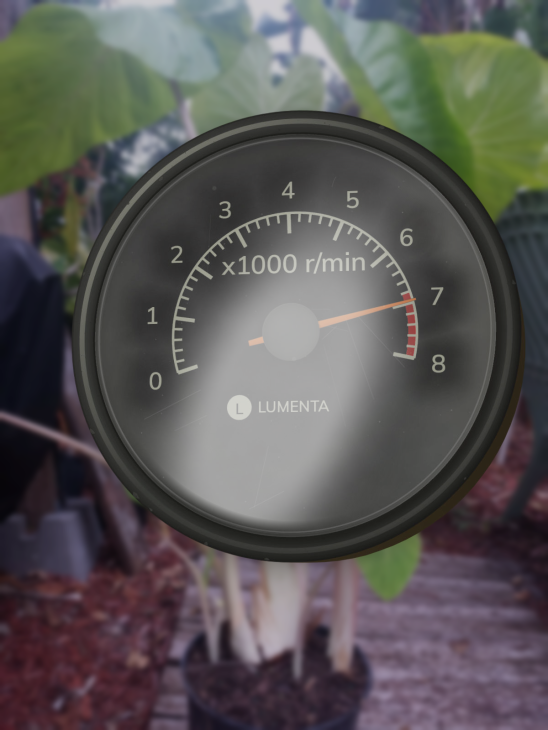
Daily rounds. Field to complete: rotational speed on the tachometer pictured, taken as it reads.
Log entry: 7000 rpm
